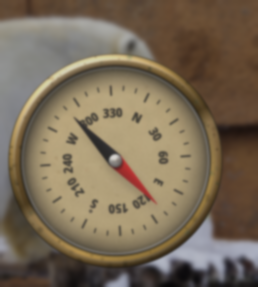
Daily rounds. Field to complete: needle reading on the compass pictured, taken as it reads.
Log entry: 110 °
